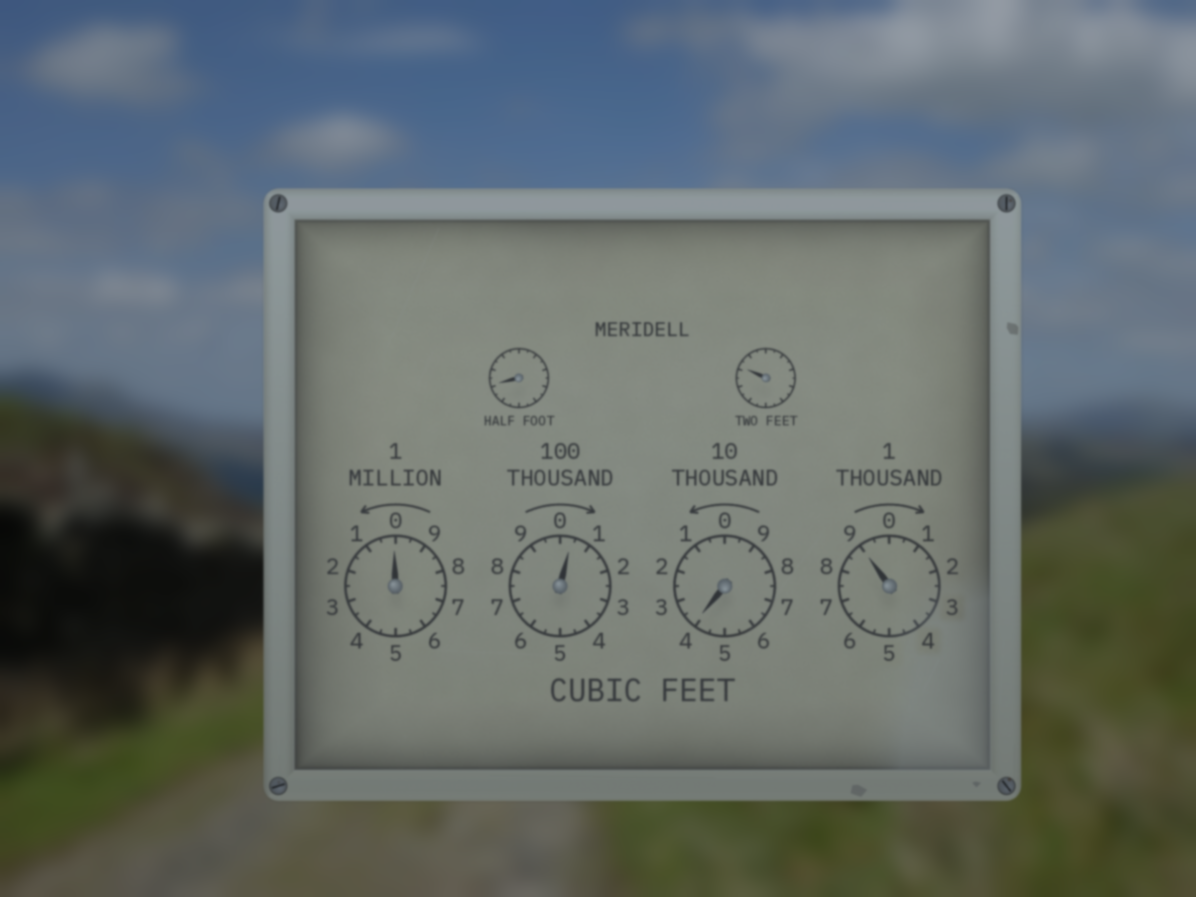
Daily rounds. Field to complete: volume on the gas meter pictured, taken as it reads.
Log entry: 3900 ft³
